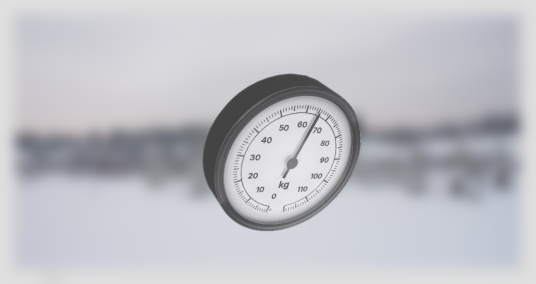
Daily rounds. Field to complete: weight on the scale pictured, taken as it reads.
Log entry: 65 kg
